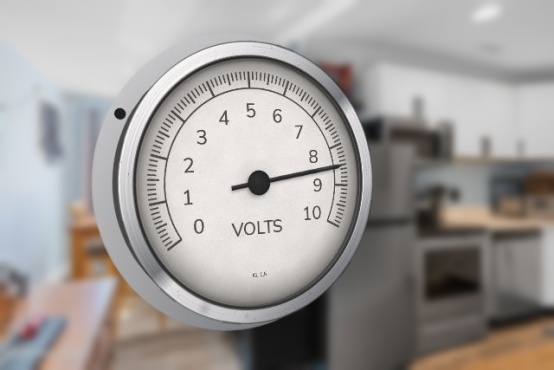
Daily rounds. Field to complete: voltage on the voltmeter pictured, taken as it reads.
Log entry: 8.5 V
